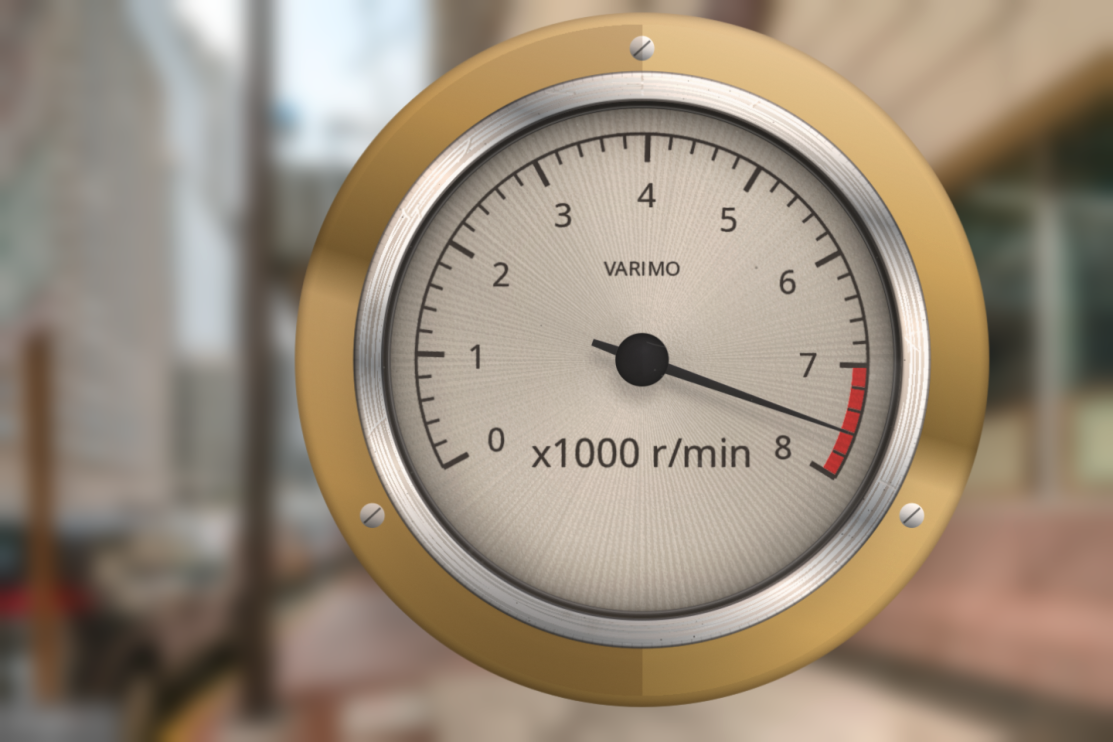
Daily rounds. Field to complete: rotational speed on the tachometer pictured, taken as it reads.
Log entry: 7600 rpm
